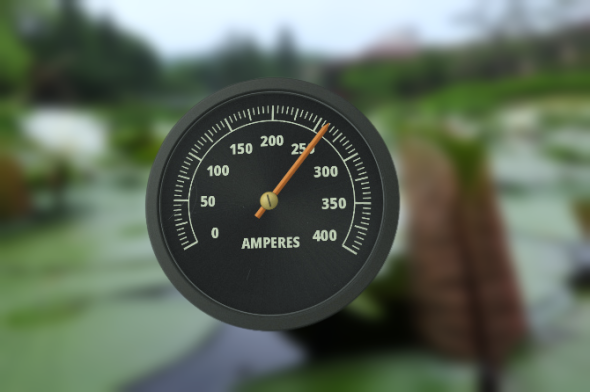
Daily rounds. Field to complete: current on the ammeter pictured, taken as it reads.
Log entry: 260 A
